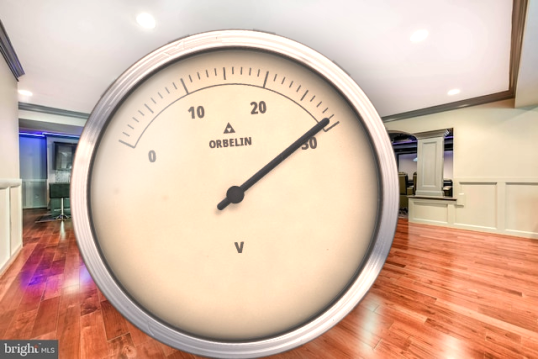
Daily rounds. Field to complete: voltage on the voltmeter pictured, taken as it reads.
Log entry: 29 V
